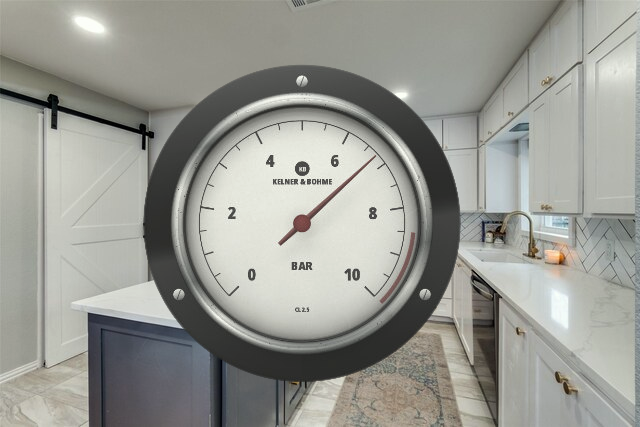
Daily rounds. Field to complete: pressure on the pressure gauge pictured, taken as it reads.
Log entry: 6.75 bar
